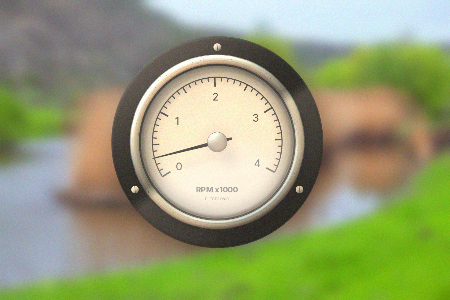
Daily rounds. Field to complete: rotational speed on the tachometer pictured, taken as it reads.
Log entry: 300 rpm
